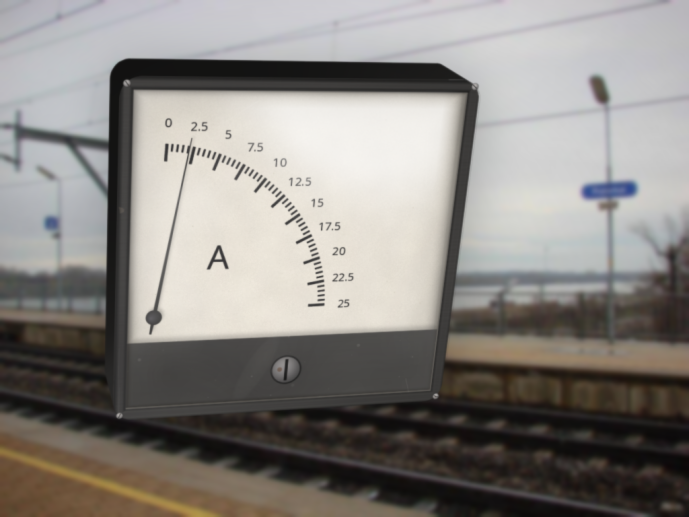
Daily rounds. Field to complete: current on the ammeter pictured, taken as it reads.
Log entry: 2 A
